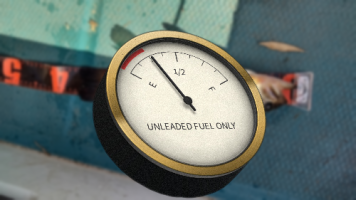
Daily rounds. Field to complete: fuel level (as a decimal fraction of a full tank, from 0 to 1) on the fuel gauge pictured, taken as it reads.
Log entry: 0.25
